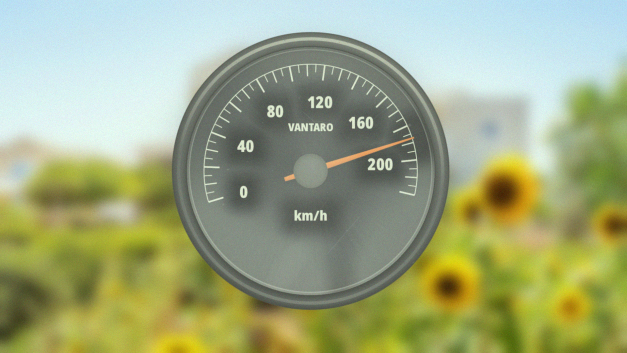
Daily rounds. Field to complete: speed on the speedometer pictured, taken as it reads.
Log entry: 187.5 km/h
